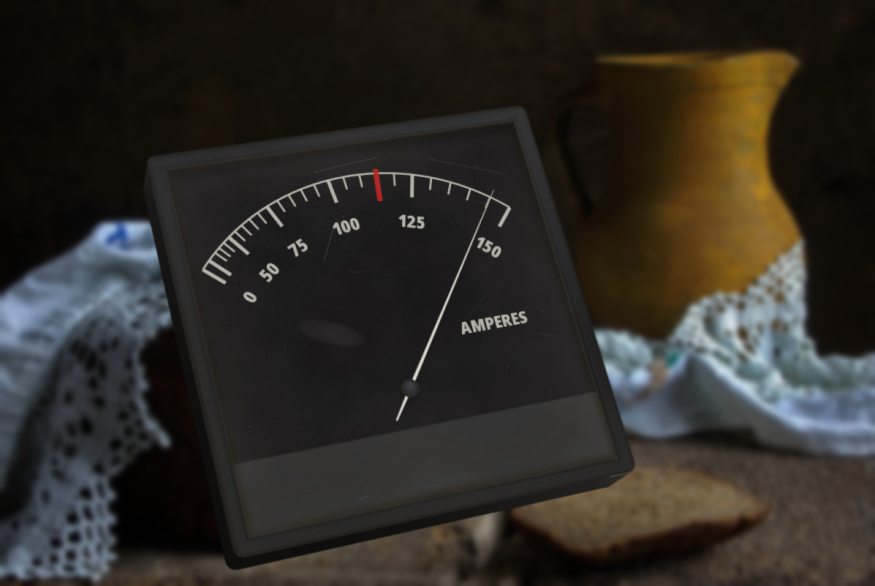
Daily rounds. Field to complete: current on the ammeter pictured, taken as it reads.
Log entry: 145 A
